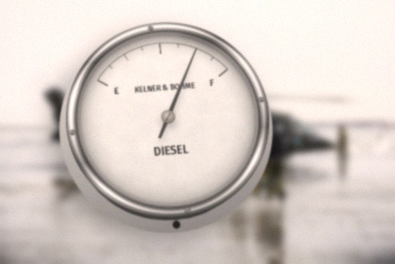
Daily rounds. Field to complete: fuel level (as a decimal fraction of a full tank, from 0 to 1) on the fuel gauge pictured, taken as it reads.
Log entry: 0.75
